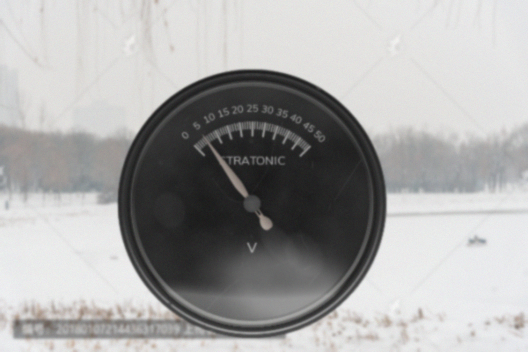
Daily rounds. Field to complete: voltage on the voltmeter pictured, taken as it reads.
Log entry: 5 V
